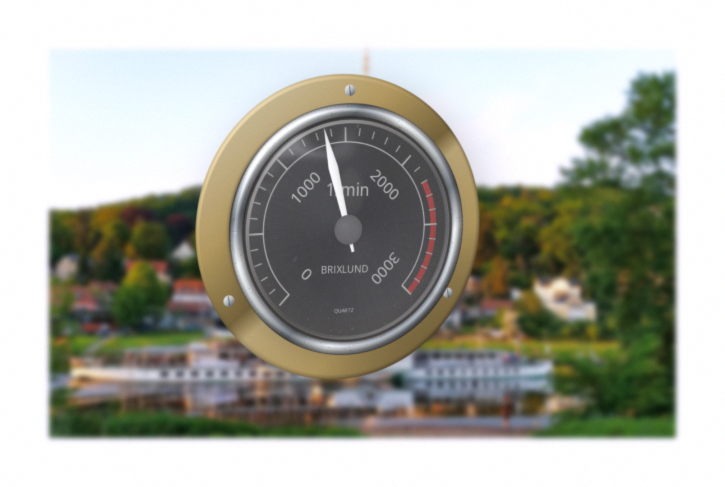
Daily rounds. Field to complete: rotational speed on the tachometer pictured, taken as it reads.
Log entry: 1350 rpm
